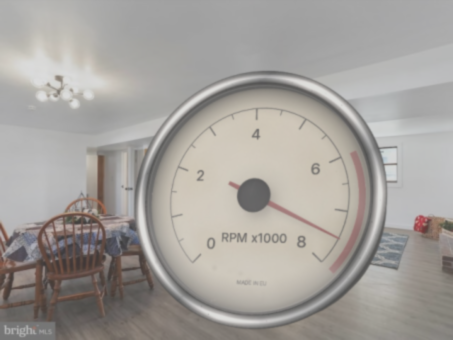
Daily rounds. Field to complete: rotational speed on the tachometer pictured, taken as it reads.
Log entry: 7500 rpm
